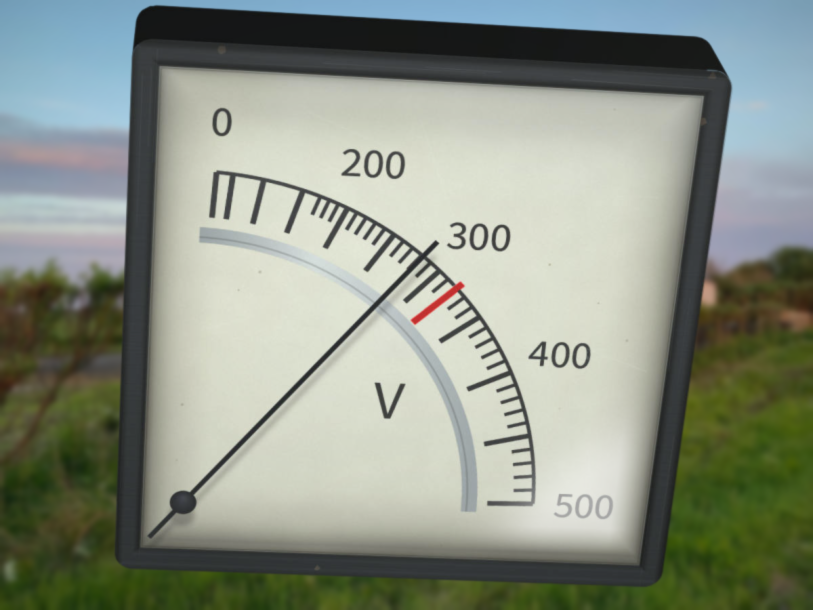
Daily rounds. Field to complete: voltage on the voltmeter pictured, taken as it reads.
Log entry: 280 V
